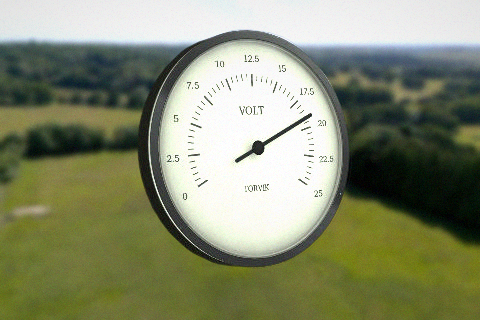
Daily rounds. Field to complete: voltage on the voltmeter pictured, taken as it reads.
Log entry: 19 V
